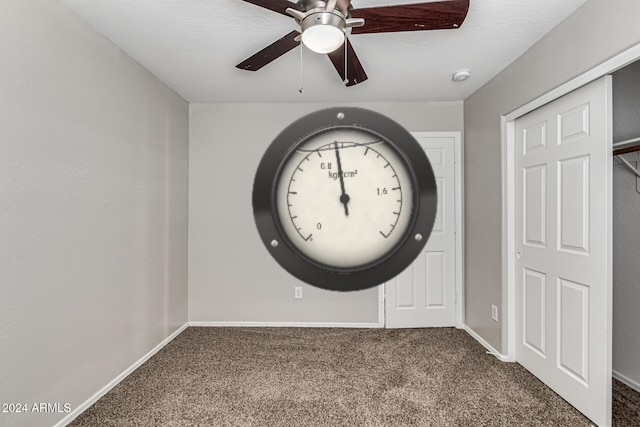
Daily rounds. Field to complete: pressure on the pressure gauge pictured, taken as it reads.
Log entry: 0.95 kg/cm²
